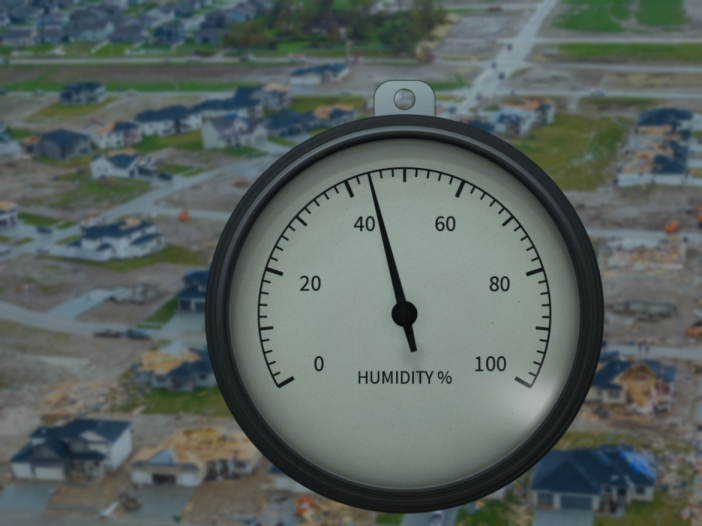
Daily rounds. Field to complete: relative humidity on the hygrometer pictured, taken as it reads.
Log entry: 44 %
